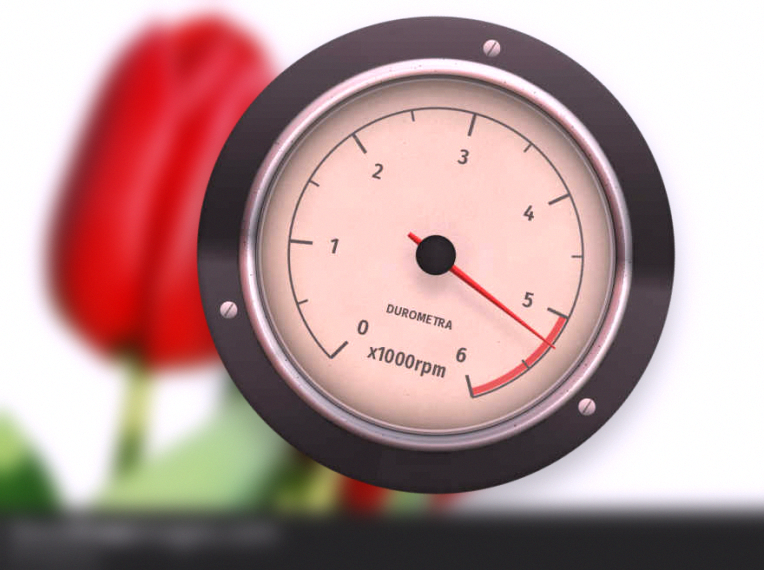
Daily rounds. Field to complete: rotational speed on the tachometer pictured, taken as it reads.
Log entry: 5250 rpm
